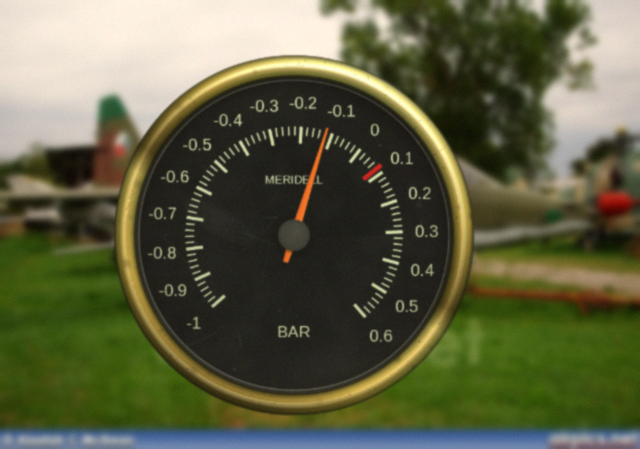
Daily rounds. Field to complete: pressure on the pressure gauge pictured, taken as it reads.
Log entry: -0.12 bar
